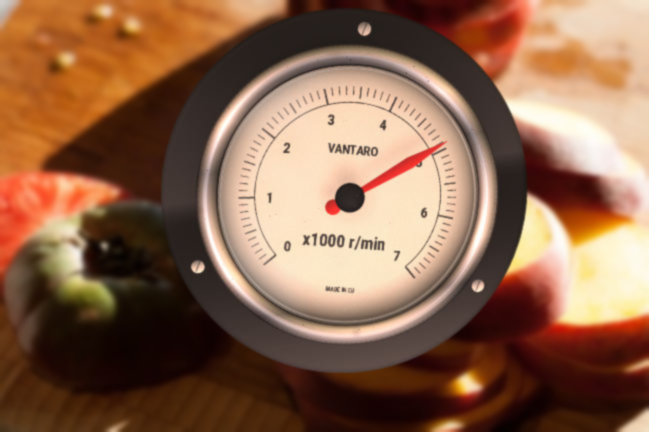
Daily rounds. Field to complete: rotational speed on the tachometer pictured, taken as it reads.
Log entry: 4900 rpm
